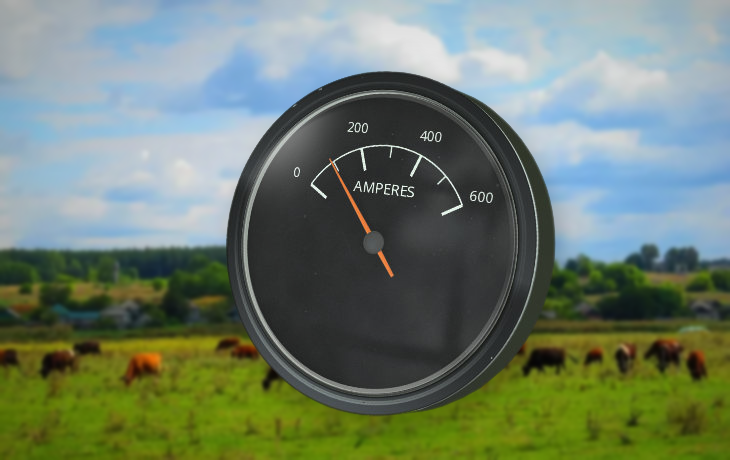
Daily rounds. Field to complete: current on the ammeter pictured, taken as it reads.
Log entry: 100 A
